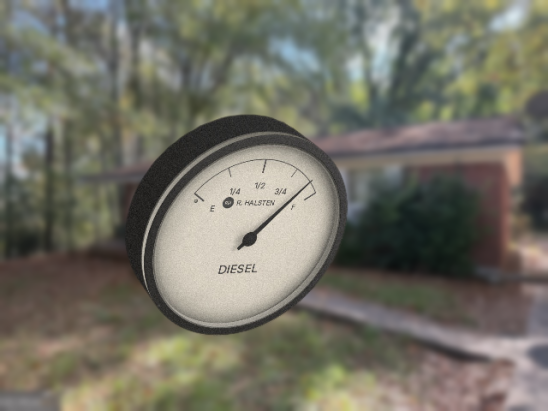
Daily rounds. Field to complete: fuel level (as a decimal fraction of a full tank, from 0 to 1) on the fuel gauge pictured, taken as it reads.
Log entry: 0.875
